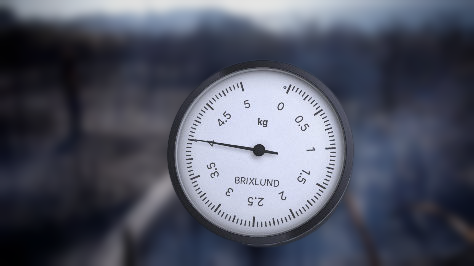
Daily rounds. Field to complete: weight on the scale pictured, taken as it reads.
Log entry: 4 kg
